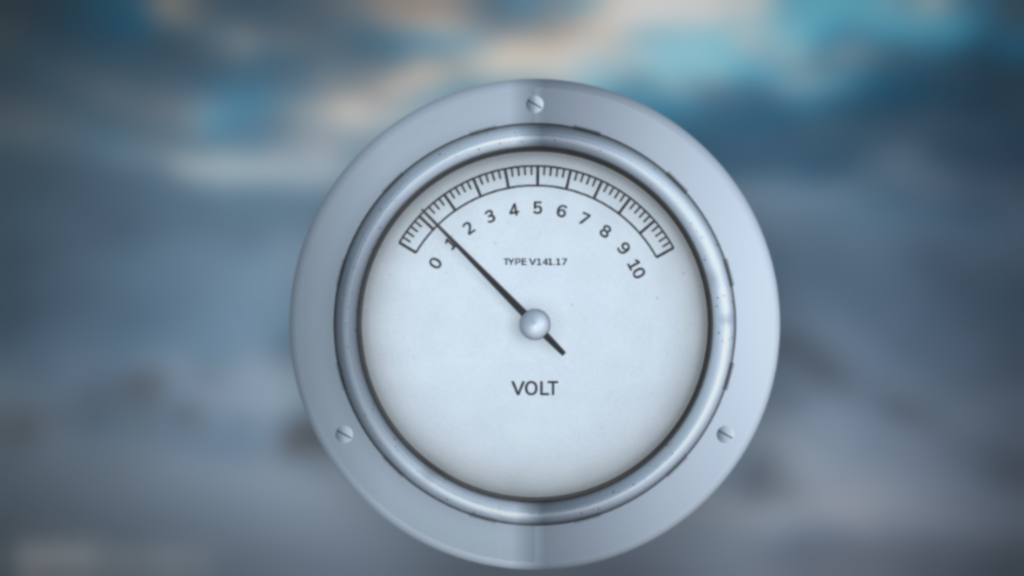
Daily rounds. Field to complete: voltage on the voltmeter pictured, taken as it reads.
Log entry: 1.2 V
